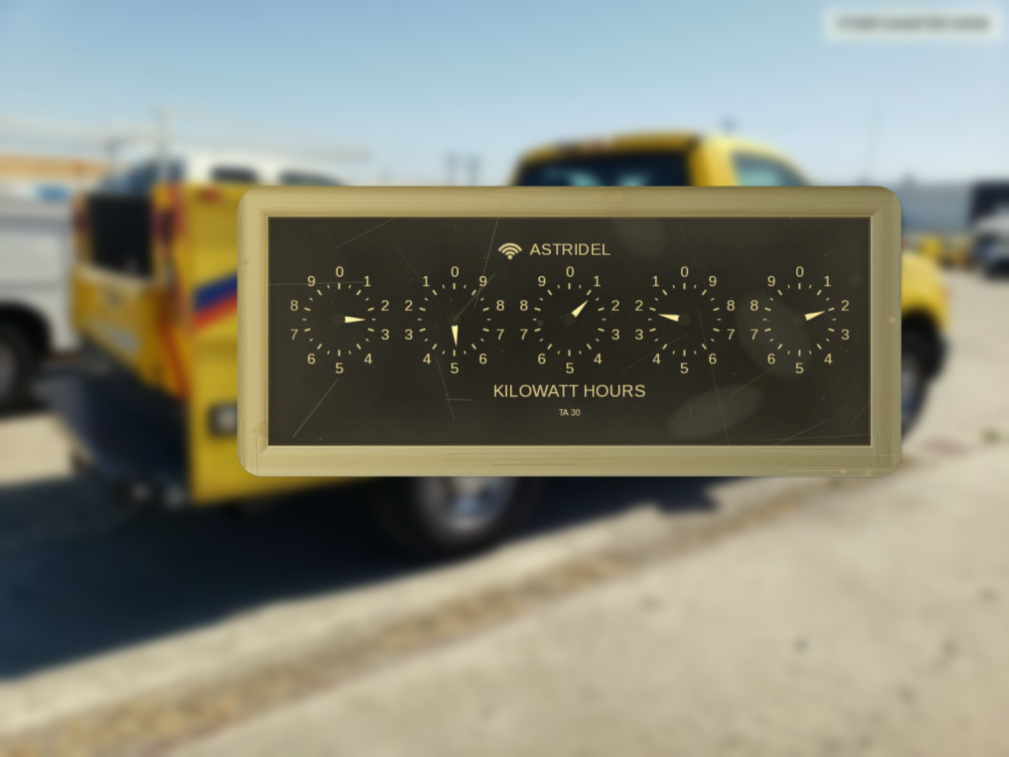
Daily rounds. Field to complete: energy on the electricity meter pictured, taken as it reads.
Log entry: 25122 kWh
